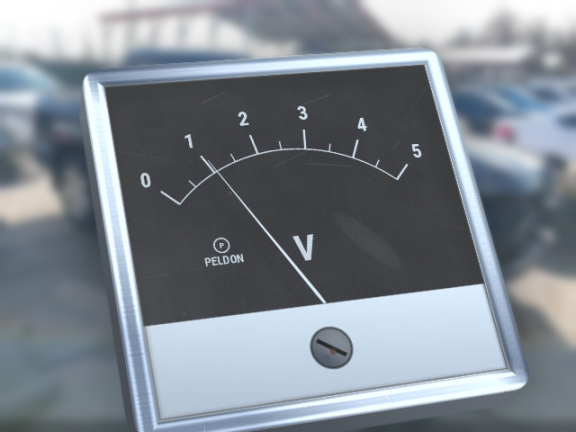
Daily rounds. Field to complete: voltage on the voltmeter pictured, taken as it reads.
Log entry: 1 V
